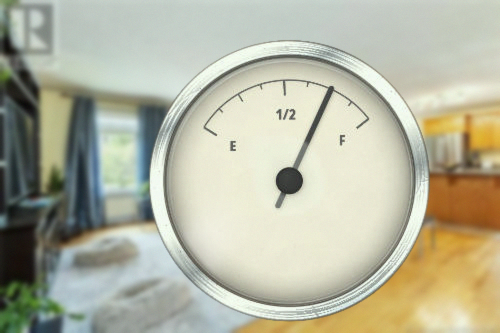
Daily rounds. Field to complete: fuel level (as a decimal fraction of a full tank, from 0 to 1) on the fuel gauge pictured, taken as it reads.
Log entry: 0.75
